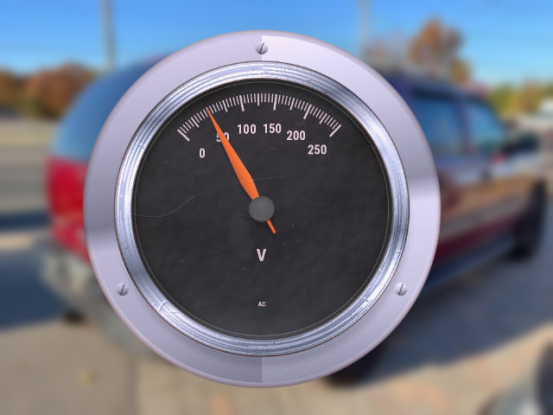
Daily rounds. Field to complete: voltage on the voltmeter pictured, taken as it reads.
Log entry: 50 V
